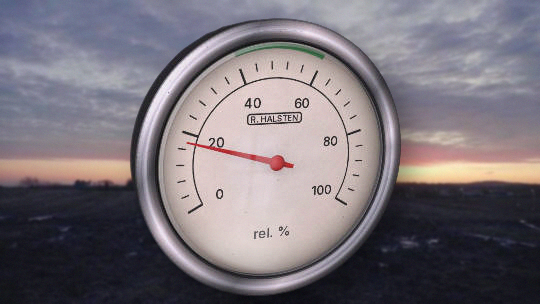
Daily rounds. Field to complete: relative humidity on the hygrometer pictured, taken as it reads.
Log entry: 18 %
